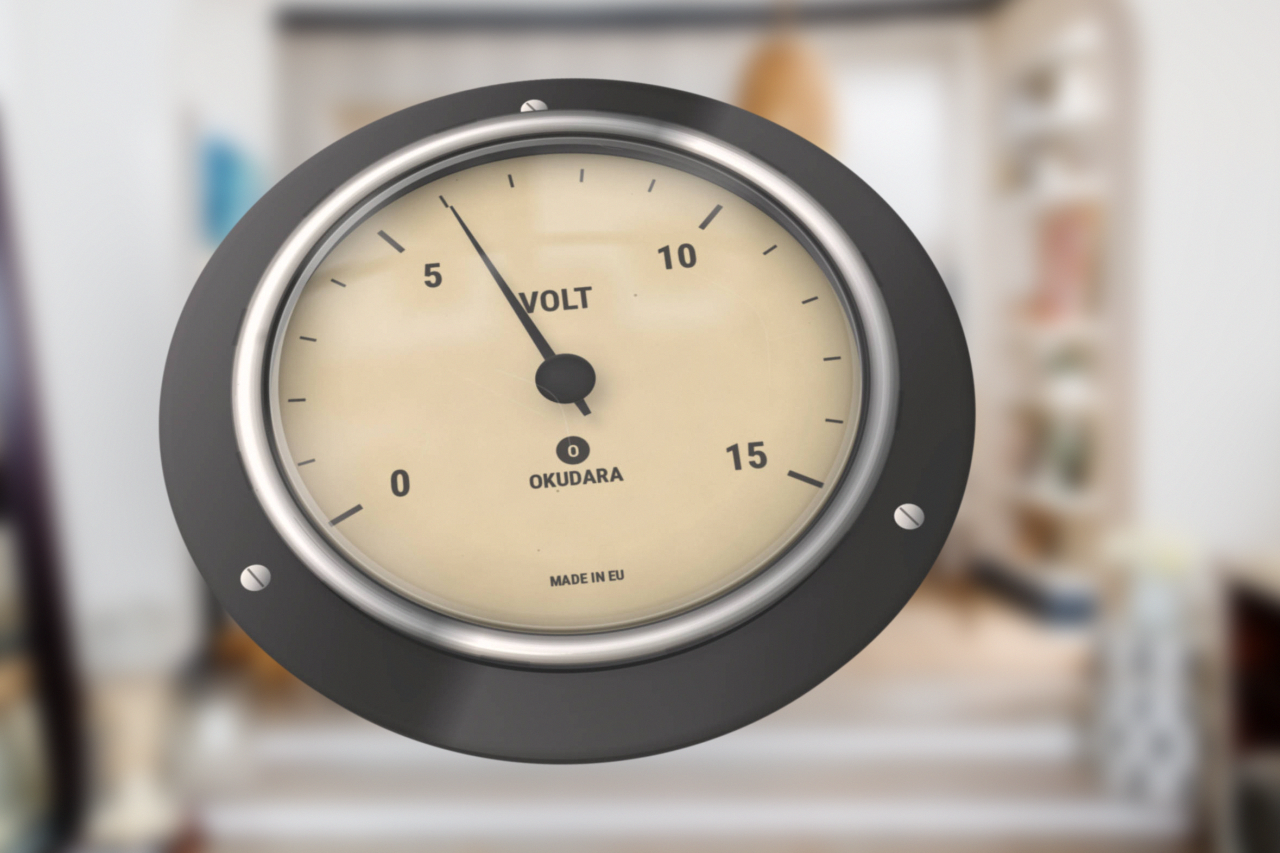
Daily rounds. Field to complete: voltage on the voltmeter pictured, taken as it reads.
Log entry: 6 V
